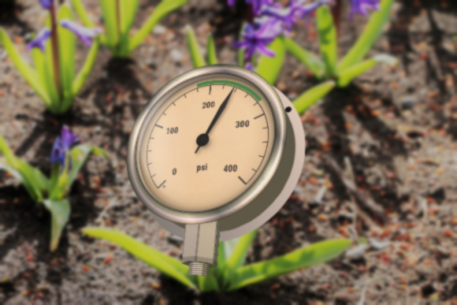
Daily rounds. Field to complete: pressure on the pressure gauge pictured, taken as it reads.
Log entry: 240 psi
